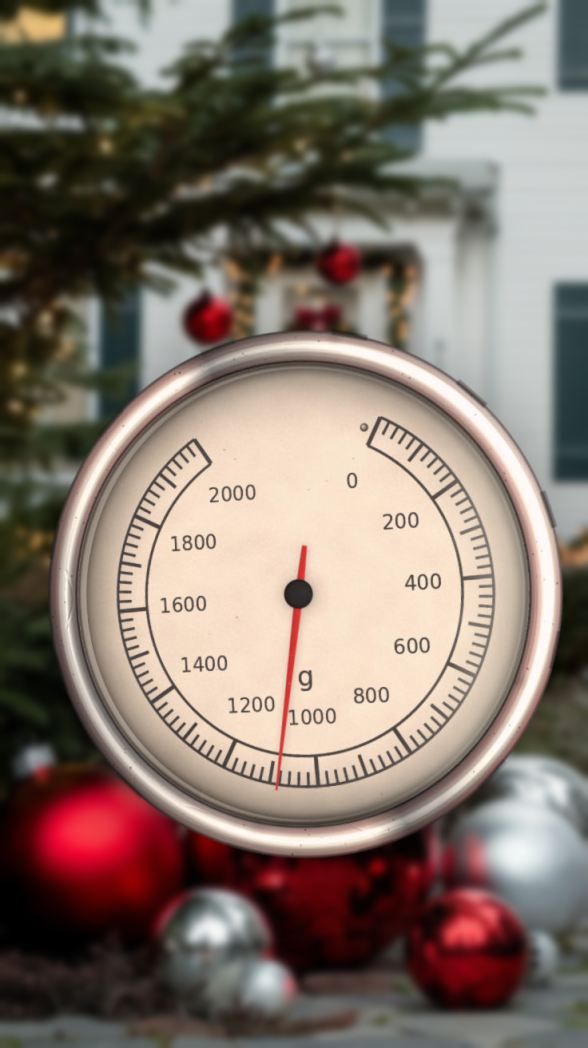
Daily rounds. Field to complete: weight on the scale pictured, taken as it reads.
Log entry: 1080 g
